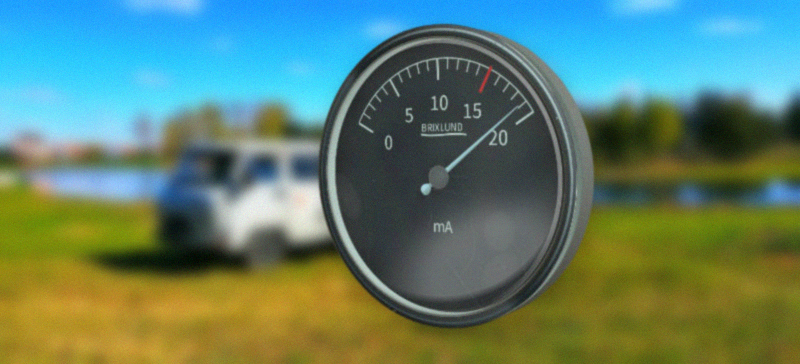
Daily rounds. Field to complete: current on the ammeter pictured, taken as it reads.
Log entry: 19 mA
